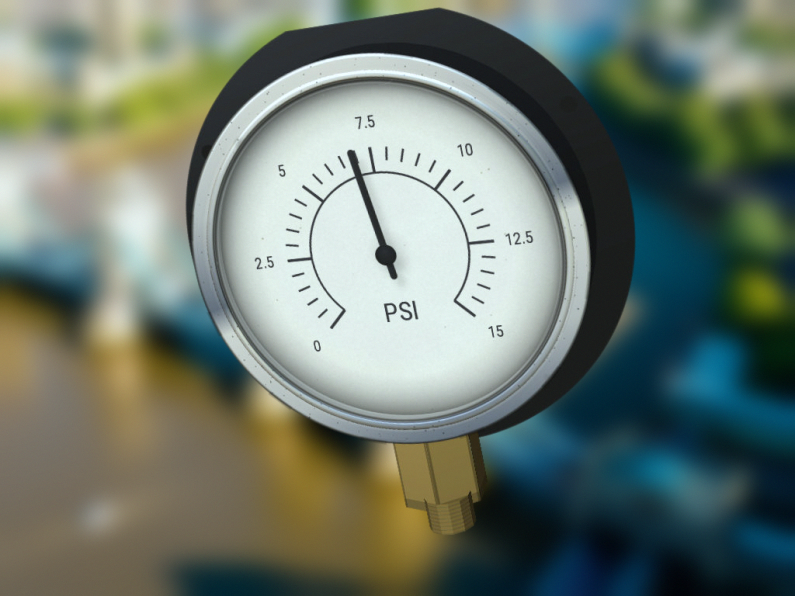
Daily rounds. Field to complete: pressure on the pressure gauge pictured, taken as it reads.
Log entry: 7 psi
